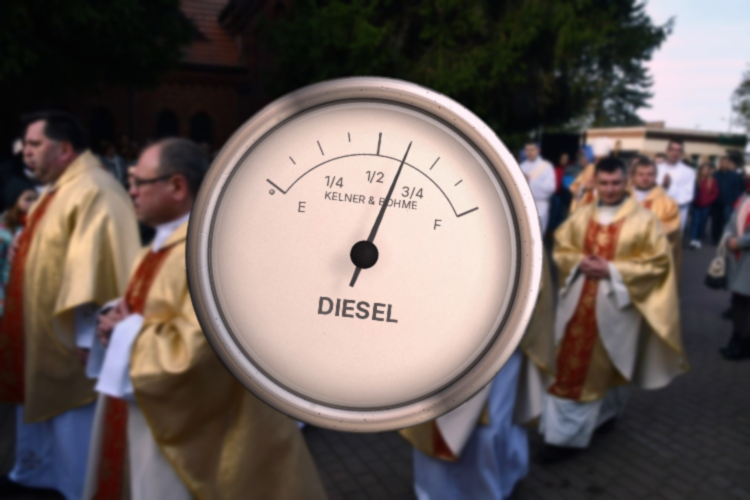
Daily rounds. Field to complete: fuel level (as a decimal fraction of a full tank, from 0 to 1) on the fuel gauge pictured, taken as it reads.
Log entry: 0.625
